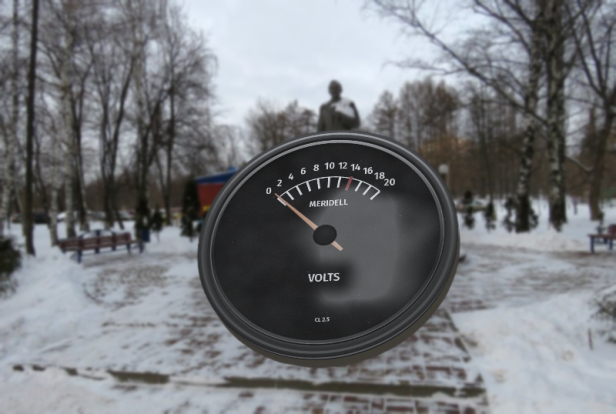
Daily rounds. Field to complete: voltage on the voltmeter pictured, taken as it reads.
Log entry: 0 V
